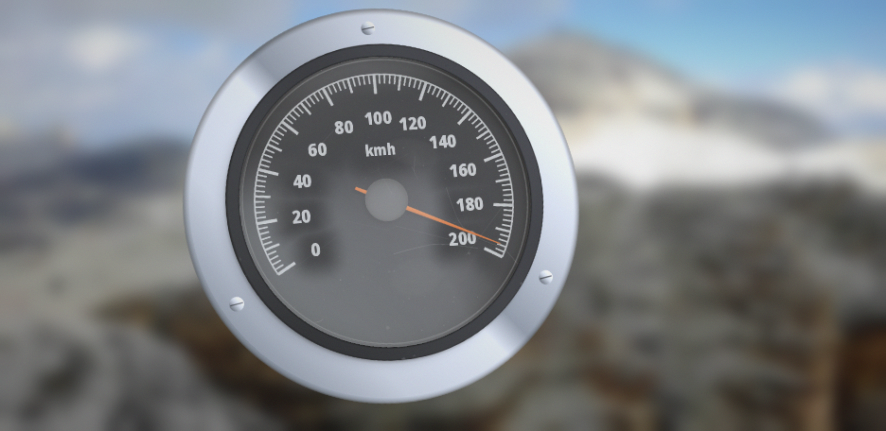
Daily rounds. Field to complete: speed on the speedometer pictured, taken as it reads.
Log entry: 196 km/h
